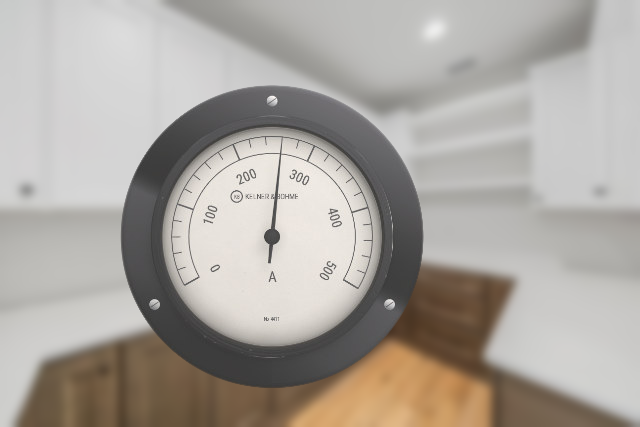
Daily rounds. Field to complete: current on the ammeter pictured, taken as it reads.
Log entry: 260 A
